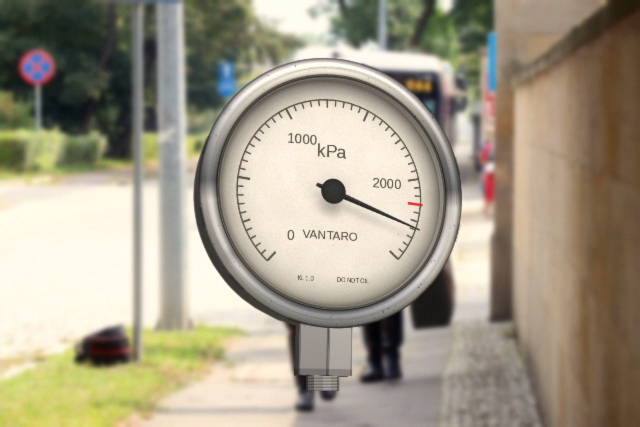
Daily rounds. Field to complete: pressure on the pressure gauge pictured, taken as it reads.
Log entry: 2300 kPa
